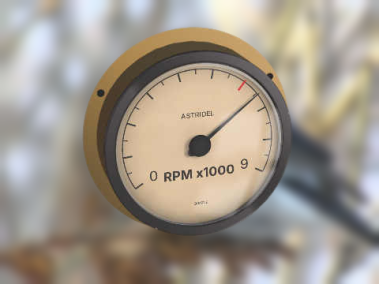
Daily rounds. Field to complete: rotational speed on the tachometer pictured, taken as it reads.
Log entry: 6500 rpm
